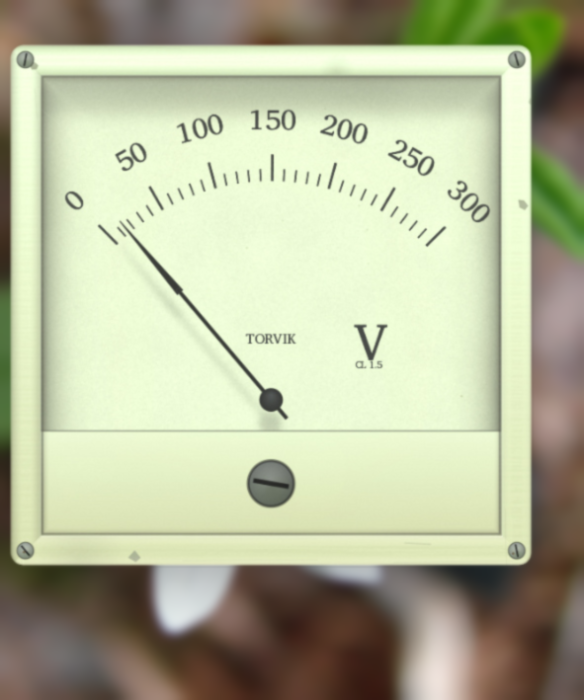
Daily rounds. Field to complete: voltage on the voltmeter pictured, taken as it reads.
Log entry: 15 V
